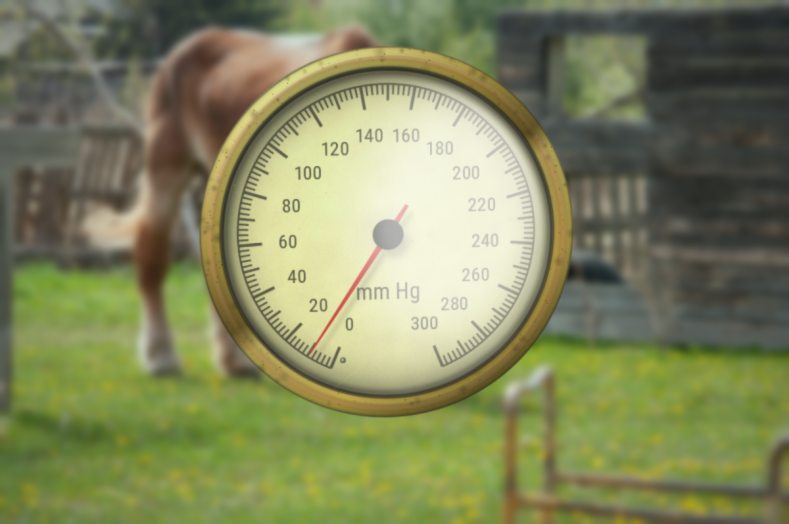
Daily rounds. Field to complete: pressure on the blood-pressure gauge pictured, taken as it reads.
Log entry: 10 mmHg
